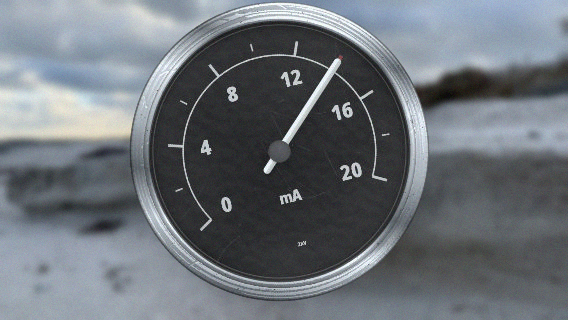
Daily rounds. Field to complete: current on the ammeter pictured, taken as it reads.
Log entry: 14 mA
